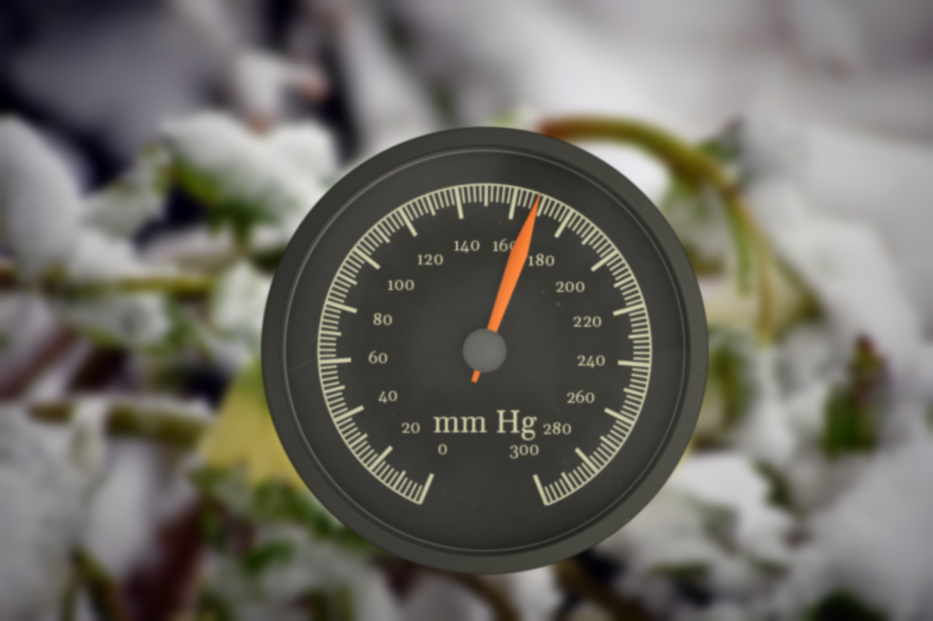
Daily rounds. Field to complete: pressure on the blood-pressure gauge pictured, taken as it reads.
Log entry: 168 mmHg
